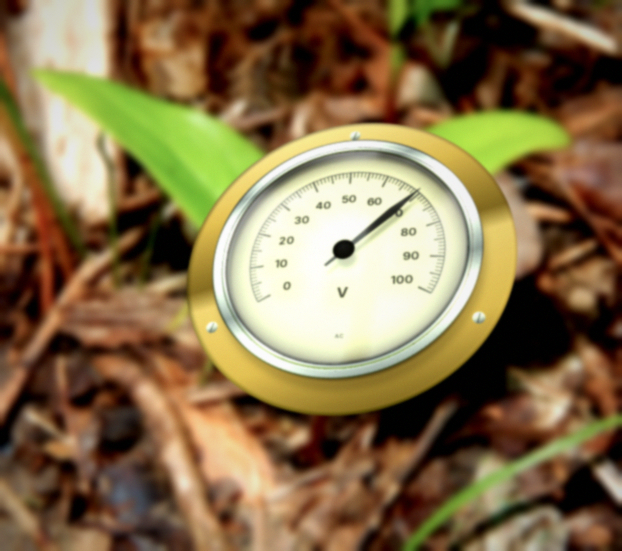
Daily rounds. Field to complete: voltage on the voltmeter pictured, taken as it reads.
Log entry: 70 V
